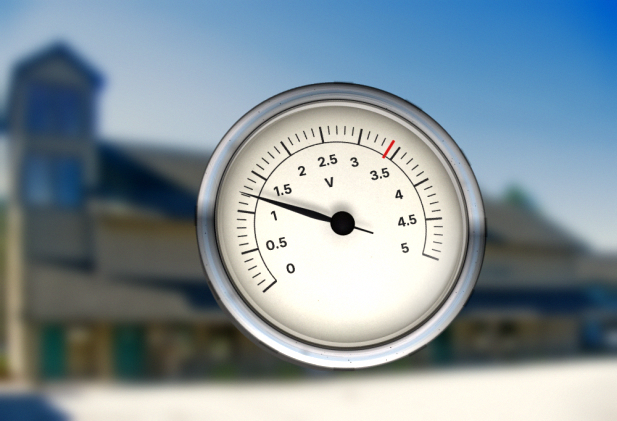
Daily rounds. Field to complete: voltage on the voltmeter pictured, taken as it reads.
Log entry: 1.2 V
